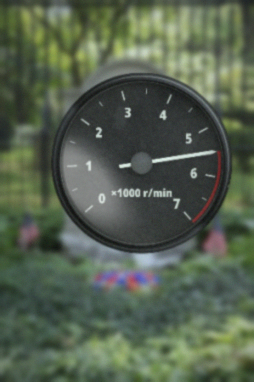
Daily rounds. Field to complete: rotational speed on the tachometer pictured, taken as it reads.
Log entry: 5500 rpm
